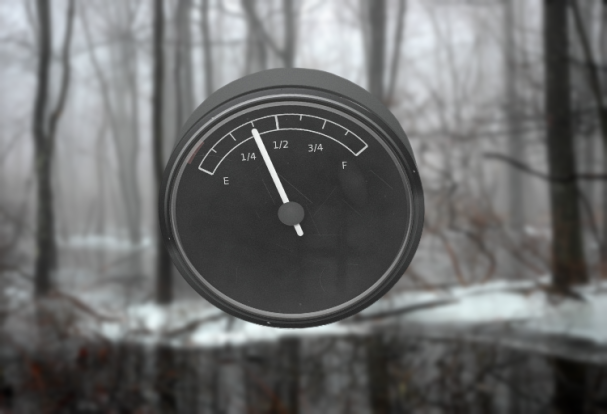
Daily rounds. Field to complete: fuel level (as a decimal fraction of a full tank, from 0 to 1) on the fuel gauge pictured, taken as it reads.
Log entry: 0.375
